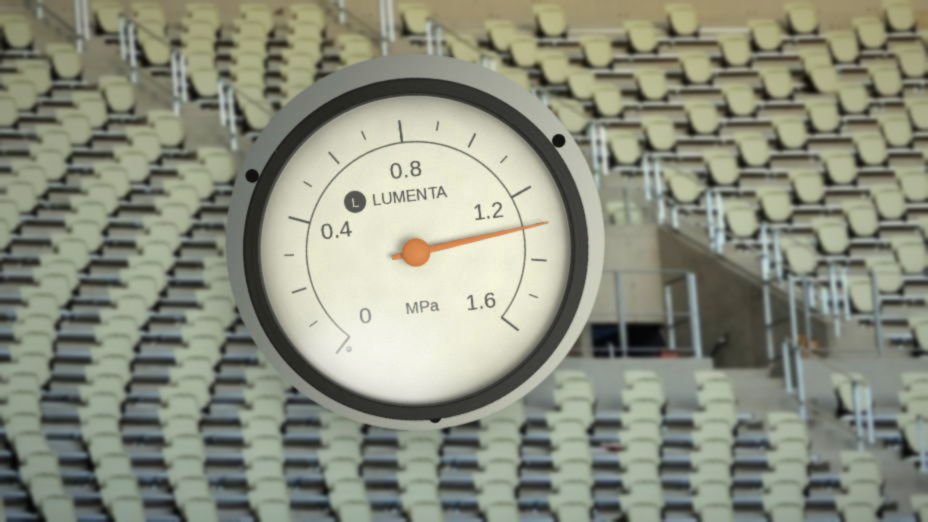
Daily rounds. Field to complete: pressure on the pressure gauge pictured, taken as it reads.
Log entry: 1.3 MPa
